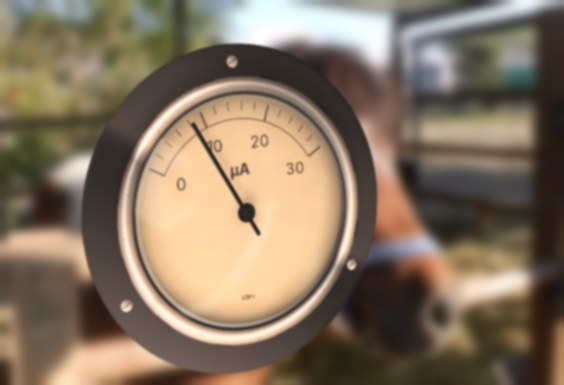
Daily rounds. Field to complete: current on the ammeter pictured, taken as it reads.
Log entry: 8 µA
